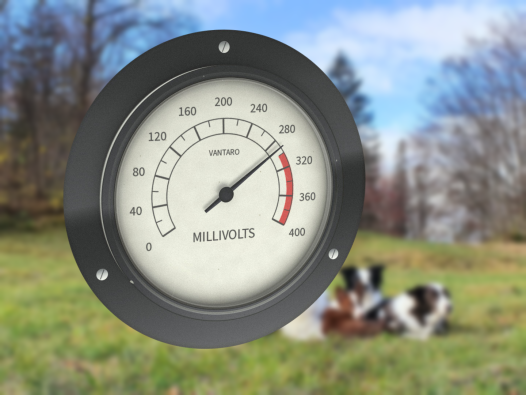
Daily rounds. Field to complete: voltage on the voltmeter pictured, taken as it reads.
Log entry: 290 mV
